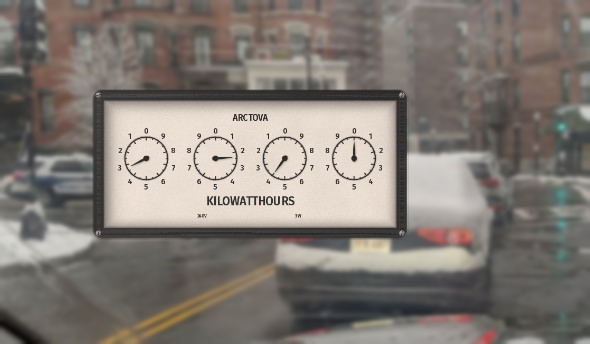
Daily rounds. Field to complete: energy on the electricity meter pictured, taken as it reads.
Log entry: 3240 kWh
